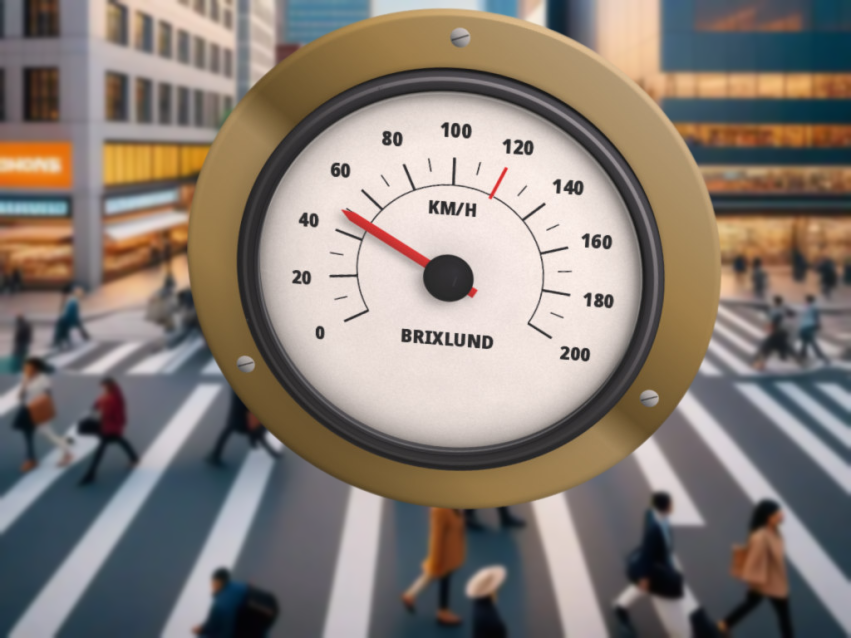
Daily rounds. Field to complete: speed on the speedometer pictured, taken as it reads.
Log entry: 50 km/h
